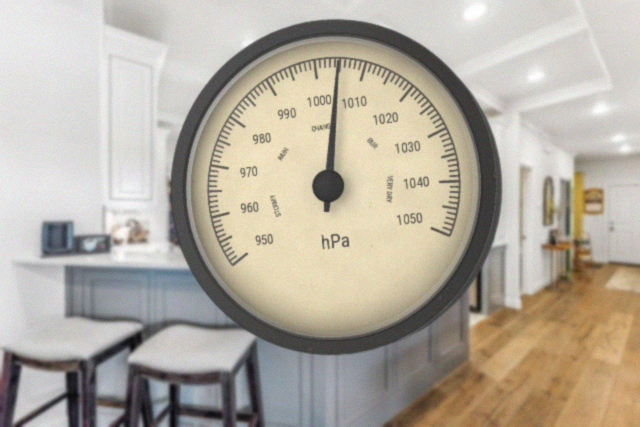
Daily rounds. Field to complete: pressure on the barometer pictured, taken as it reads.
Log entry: 1005 hPa
